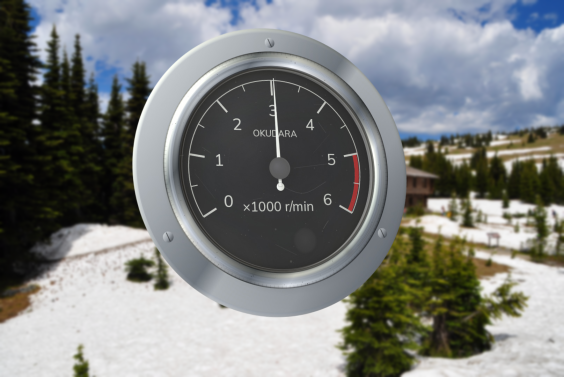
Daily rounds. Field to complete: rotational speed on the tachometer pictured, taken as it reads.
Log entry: 3000 rpm
